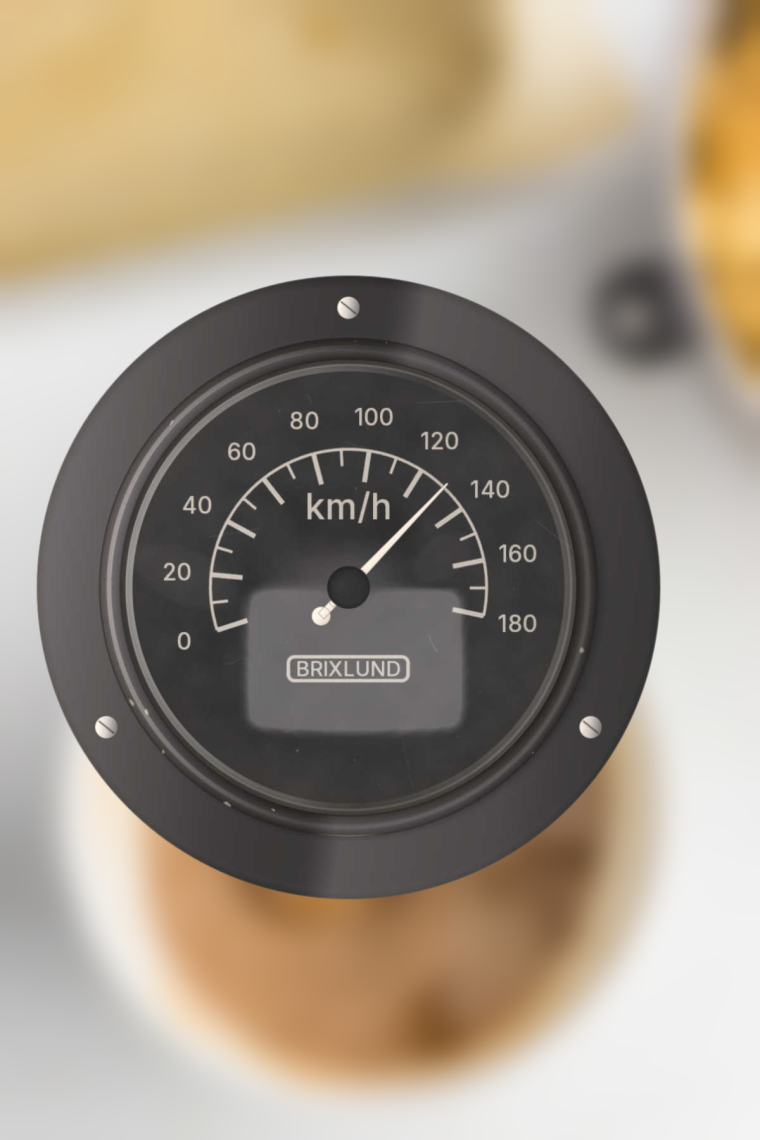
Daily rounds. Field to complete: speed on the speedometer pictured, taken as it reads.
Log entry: 130 km/h
